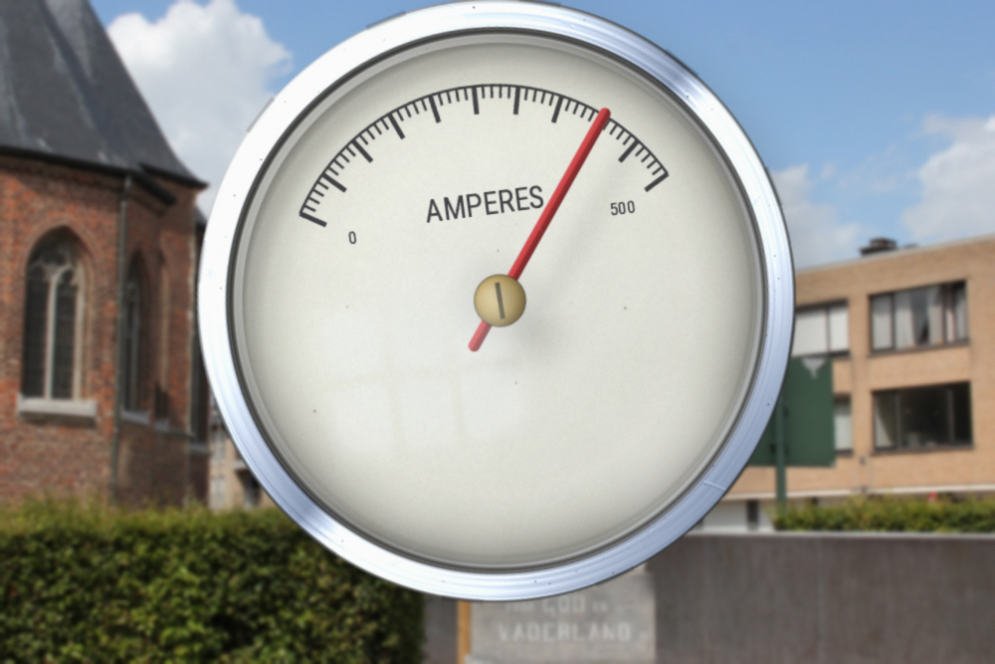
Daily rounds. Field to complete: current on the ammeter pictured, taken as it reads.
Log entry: 400 A
